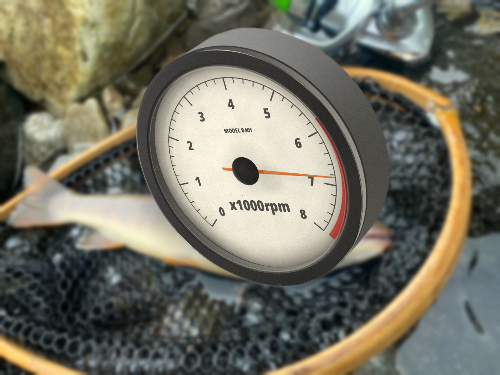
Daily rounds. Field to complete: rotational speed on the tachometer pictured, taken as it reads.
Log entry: 6800 rpm
